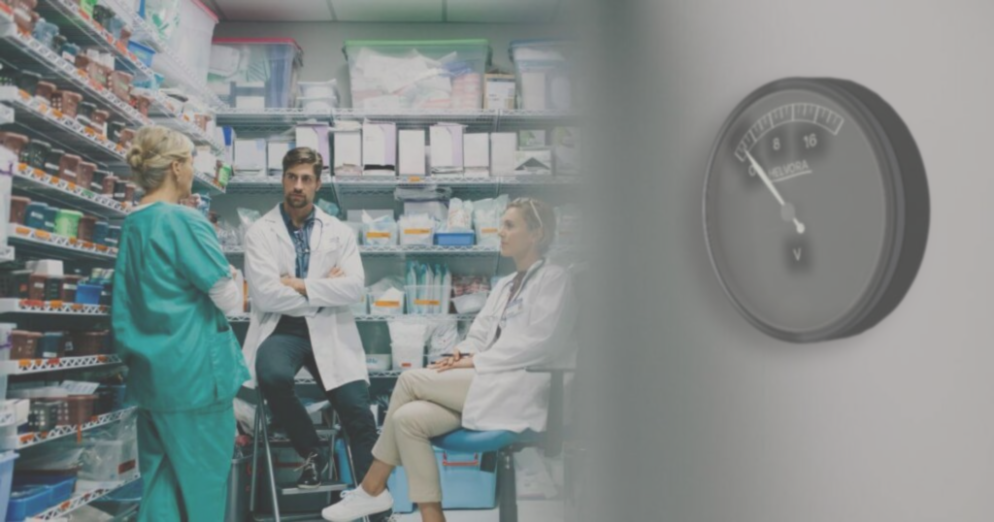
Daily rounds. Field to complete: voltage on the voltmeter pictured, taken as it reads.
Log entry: 2 V
